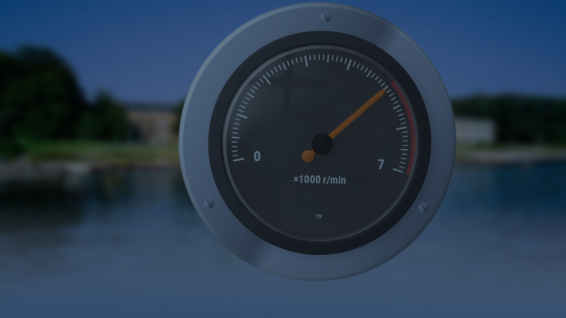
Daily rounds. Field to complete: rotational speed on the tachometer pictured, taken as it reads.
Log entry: 5000 rpm
